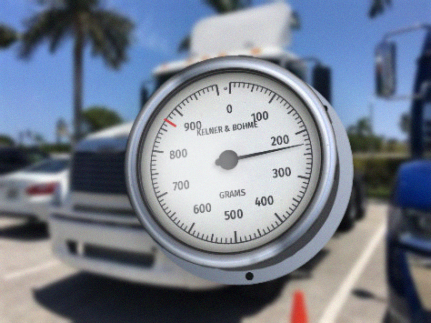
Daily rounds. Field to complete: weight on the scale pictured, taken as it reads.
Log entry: 230 g
